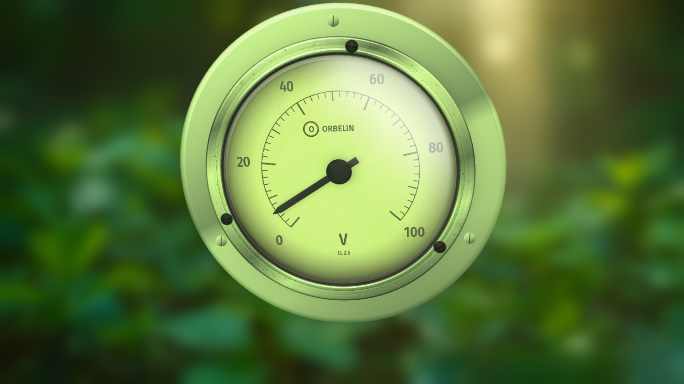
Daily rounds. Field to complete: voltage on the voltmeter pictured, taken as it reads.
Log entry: 6 V
